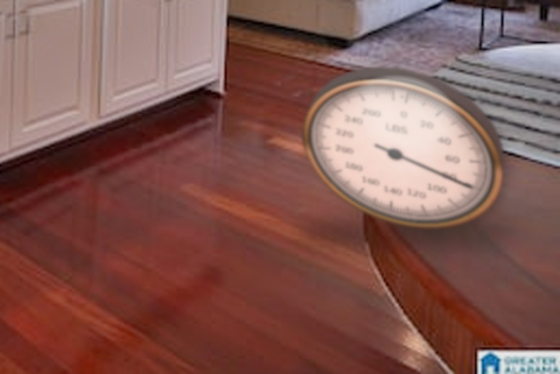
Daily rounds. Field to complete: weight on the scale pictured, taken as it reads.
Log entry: 80 lb
